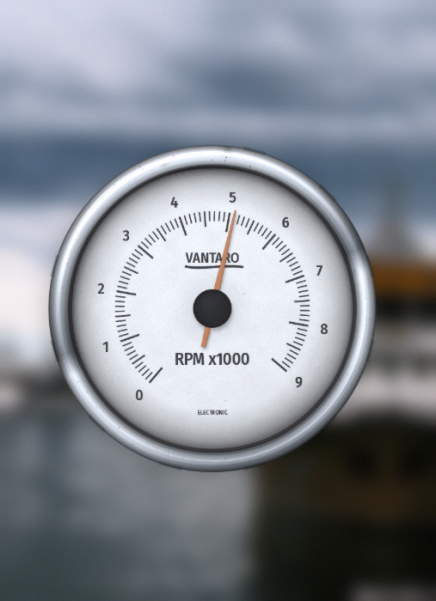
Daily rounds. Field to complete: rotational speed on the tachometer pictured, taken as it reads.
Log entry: 5100 rpm
